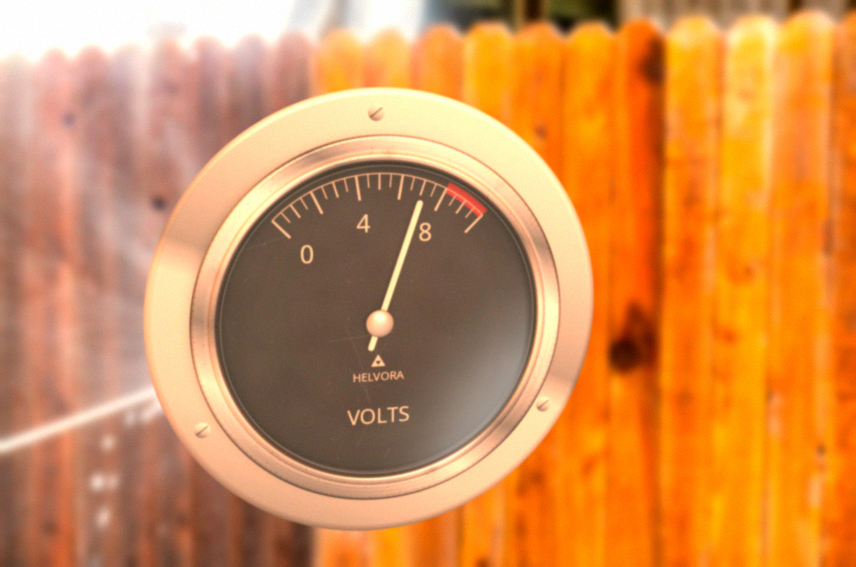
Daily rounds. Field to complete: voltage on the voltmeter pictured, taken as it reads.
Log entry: 7 V
